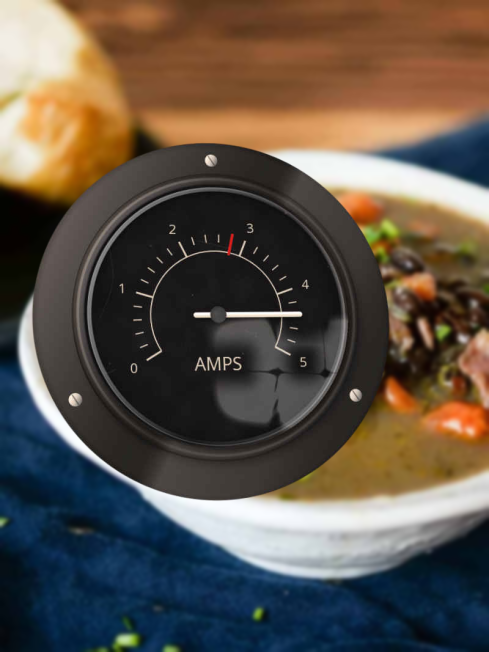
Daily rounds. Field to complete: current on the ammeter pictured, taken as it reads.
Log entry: 4.4 A
